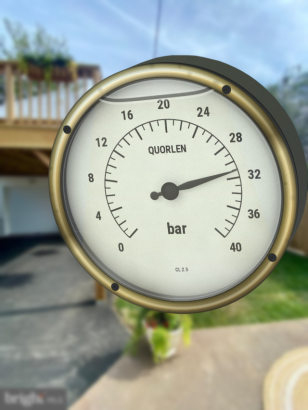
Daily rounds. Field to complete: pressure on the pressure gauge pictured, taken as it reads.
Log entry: 31 bar
